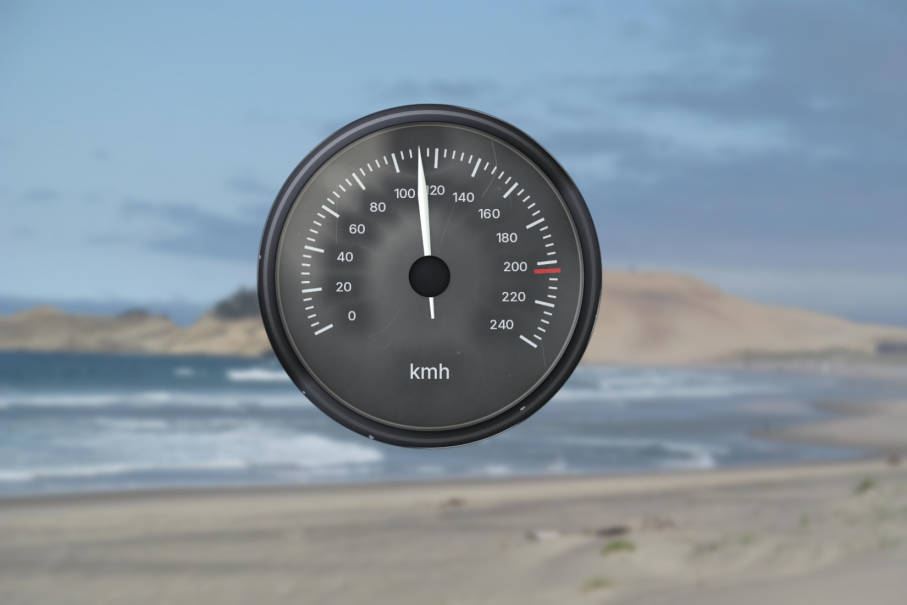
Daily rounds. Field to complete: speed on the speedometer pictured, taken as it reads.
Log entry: 112 km/h
